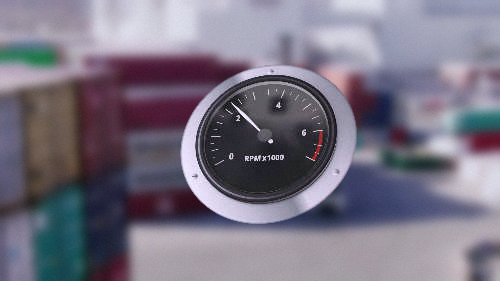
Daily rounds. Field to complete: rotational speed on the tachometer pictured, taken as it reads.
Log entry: 2250 rpm
